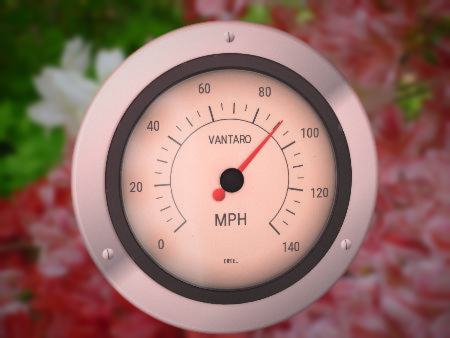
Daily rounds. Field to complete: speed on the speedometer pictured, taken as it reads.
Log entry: 90 mph
